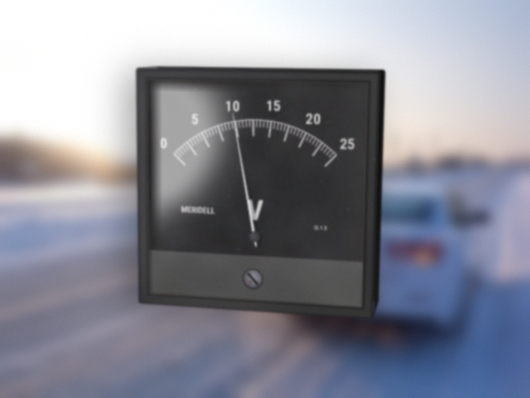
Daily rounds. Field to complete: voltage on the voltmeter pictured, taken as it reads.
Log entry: 10 V
